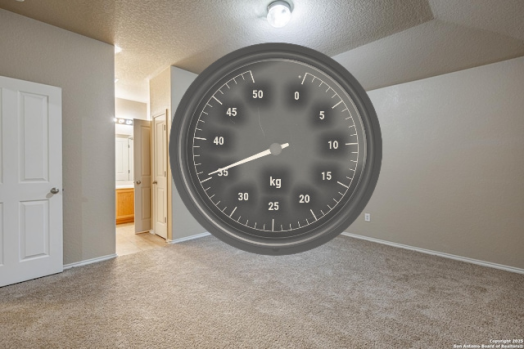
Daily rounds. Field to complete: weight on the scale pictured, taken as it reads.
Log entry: 35.5 kg
